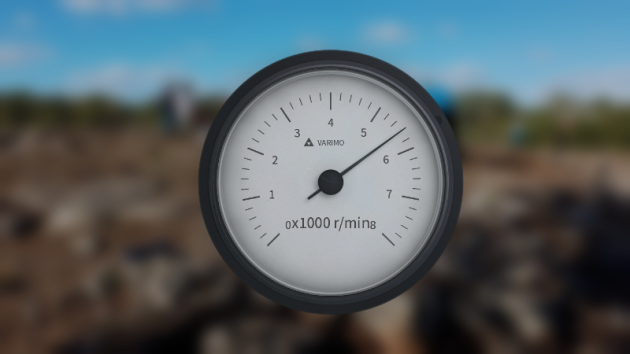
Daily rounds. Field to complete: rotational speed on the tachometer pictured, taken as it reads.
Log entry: 5600 rpm
